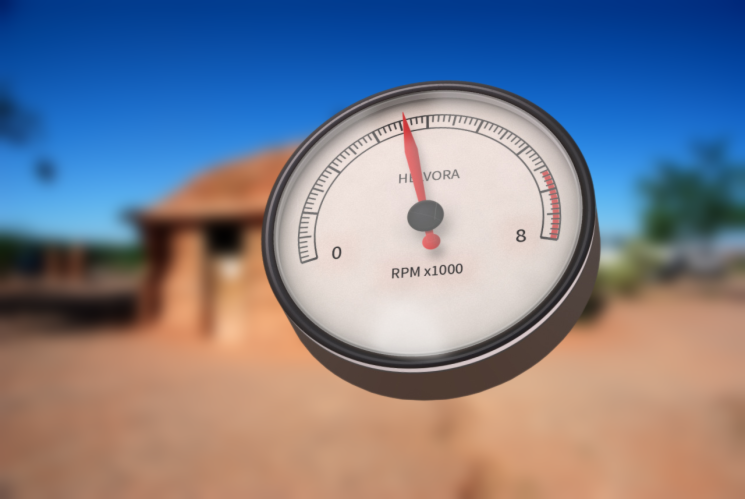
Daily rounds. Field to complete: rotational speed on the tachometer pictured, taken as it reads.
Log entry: 3600 rpm
